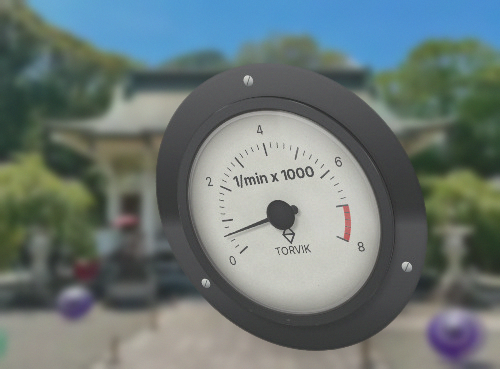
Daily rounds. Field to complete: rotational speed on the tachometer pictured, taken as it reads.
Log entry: 600 rpm
